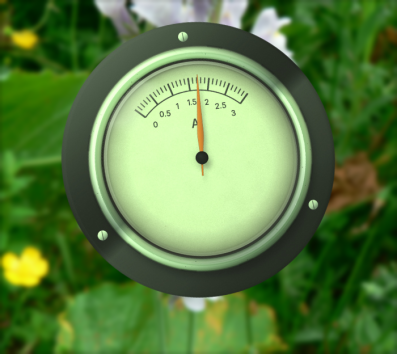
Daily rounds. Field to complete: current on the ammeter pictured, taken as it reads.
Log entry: 1.7 A
